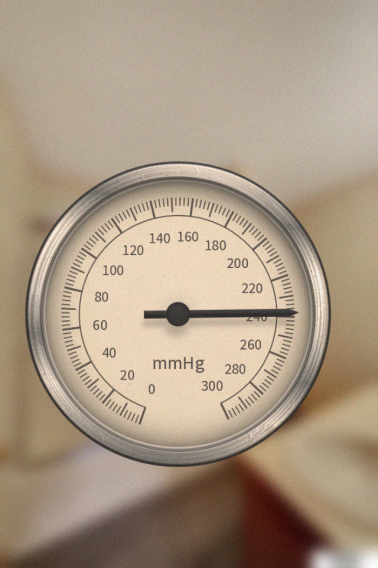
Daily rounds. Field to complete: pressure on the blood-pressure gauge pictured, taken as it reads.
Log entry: 238 mmHg
